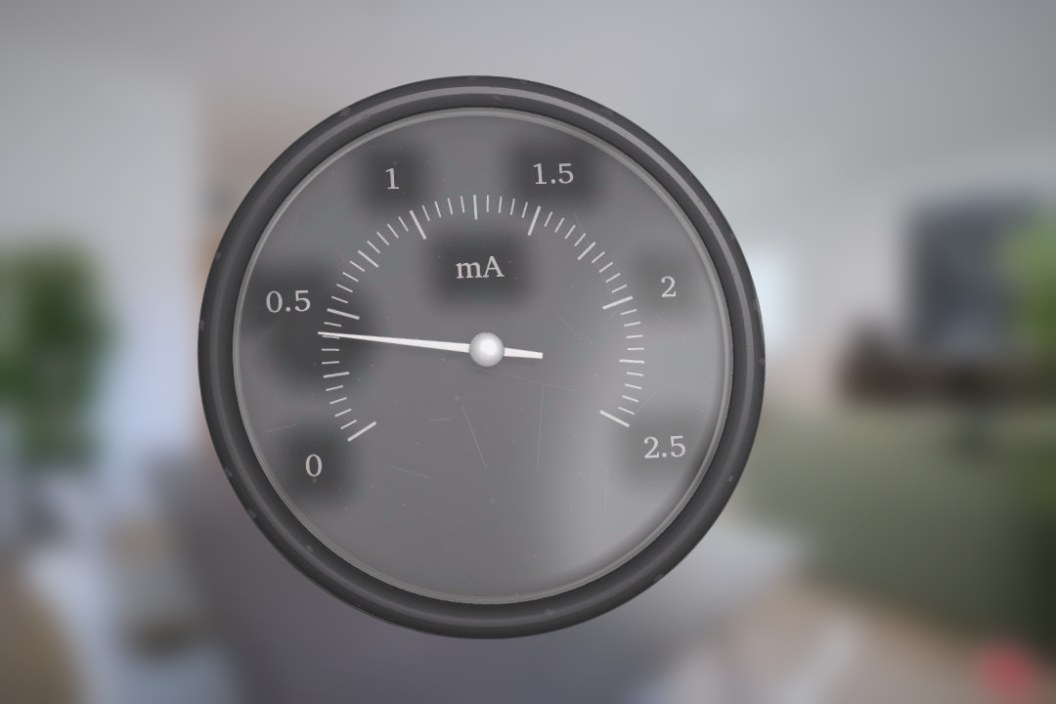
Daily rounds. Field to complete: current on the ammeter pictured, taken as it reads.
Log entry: 0.4 mA
